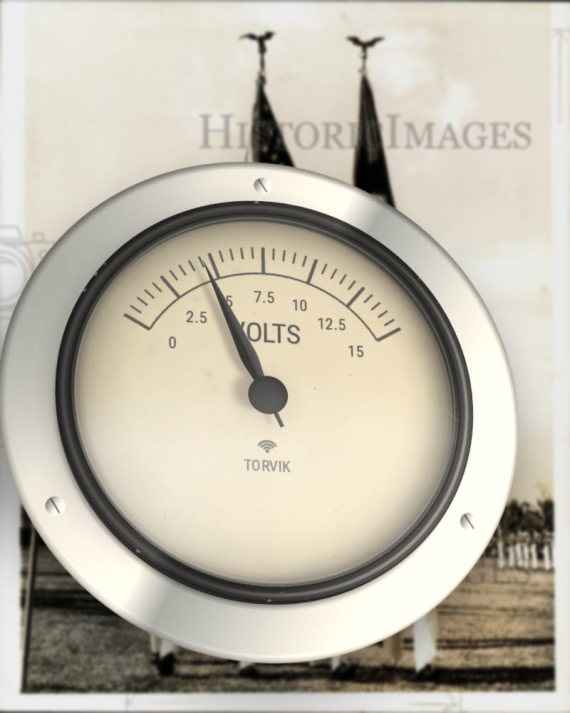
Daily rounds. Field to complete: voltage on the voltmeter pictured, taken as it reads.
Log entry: 4.5 V
